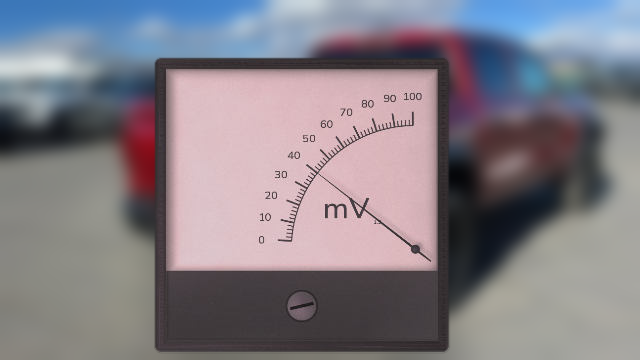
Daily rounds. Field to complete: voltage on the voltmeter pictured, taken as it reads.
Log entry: 40 mV
